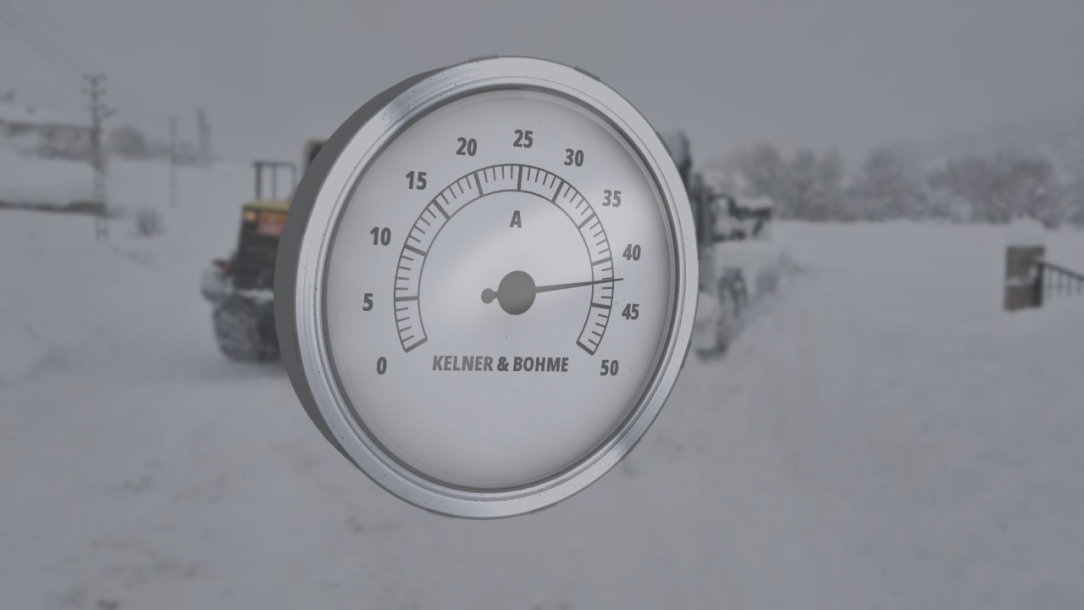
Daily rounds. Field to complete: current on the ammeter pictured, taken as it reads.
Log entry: 42 A
